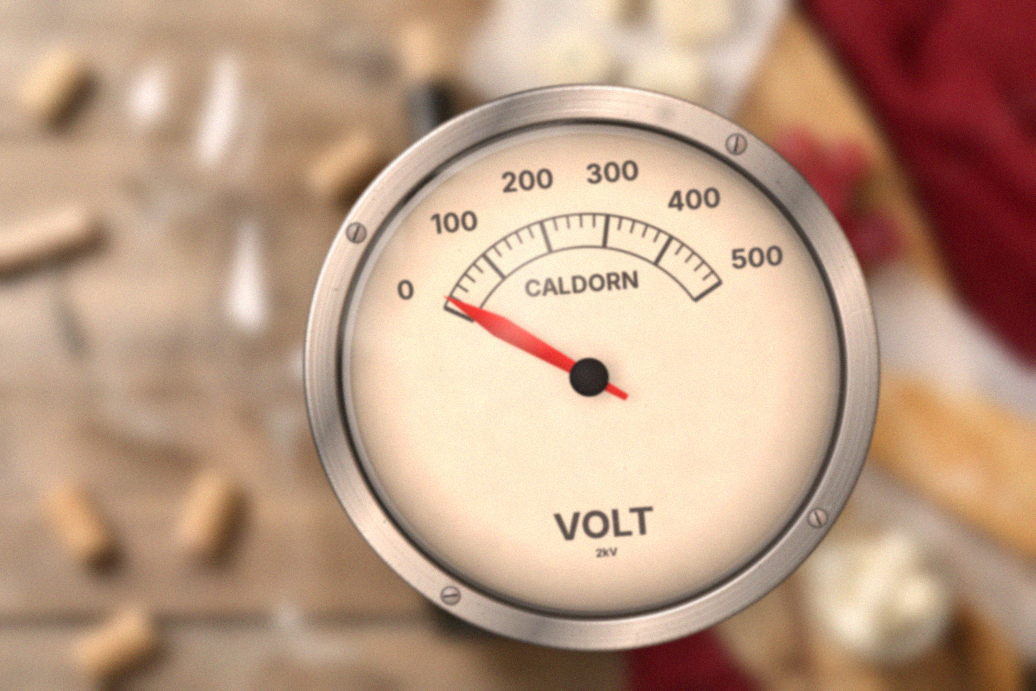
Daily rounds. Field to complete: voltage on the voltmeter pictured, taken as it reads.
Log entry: 20 V
